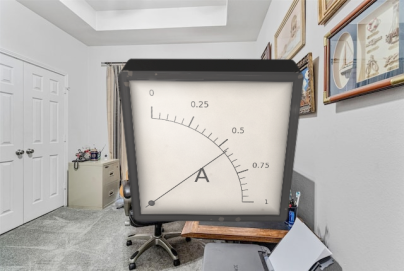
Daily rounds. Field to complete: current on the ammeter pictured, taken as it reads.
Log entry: 0.55 A
